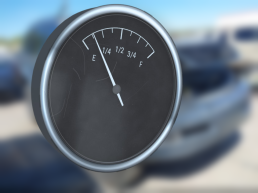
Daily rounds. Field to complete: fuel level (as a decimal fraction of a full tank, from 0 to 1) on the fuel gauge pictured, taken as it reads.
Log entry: 0.125
